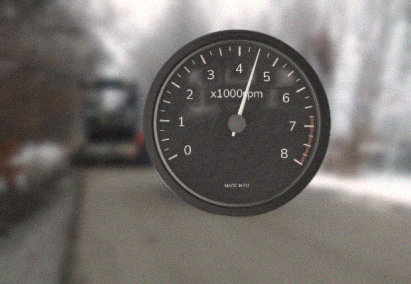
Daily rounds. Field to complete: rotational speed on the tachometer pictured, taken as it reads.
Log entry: 4500 rpm
